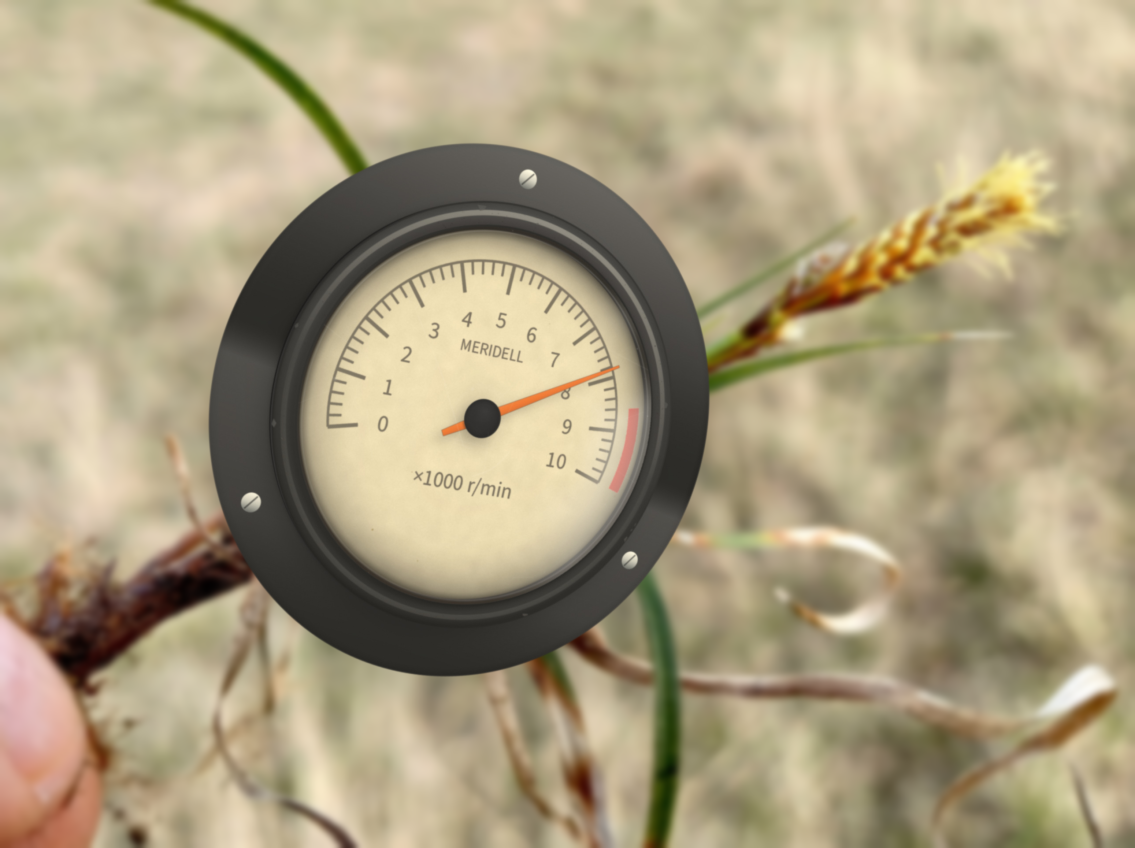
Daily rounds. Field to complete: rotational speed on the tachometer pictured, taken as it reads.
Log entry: 7800 rpm
